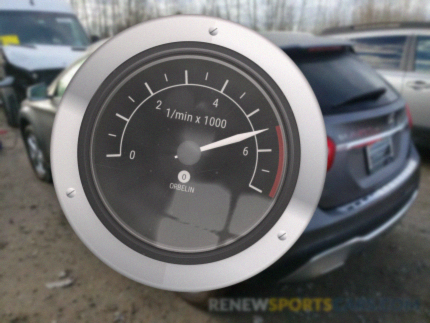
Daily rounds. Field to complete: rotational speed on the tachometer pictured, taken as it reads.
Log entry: 5500 rpm
